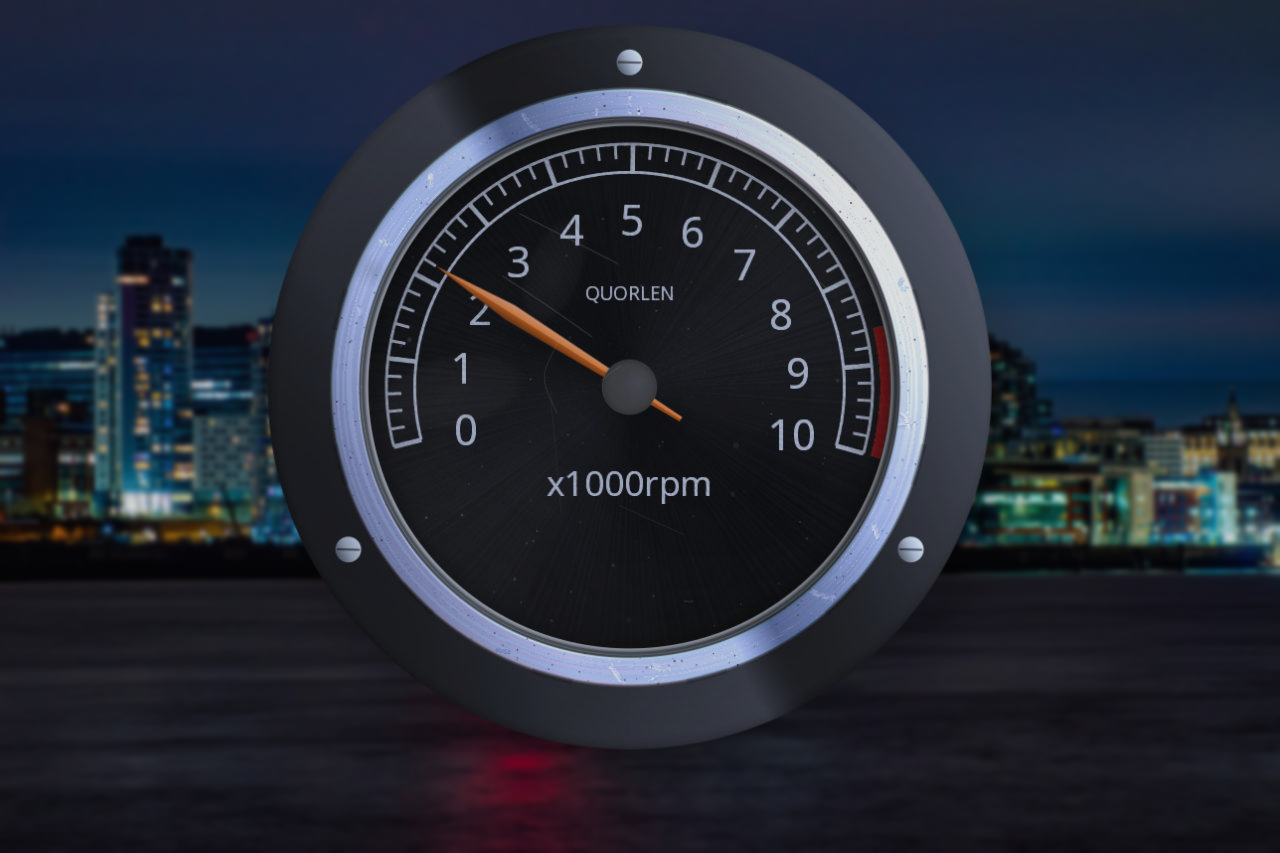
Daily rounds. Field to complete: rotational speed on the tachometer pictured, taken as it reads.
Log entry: 2200 rpm
